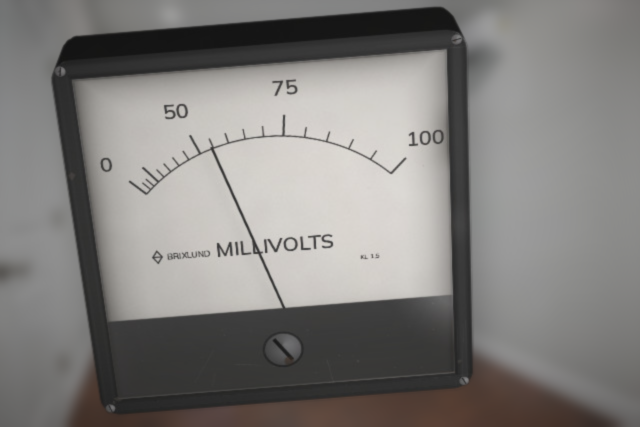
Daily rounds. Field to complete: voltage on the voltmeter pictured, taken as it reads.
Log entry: 55 mV
